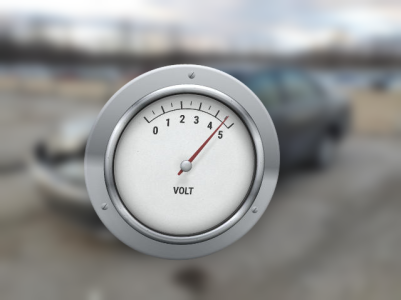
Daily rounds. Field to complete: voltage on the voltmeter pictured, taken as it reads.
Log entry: 4.5 V
